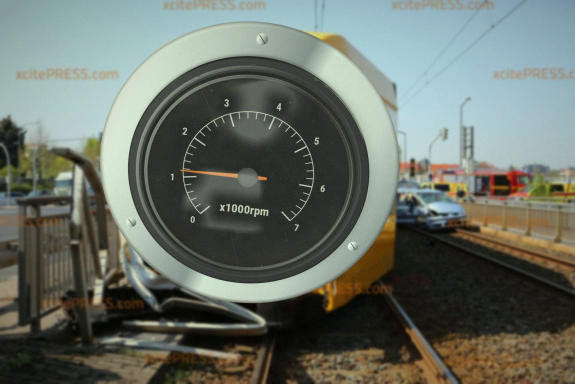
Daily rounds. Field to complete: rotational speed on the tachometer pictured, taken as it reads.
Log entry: 1200 rpm
